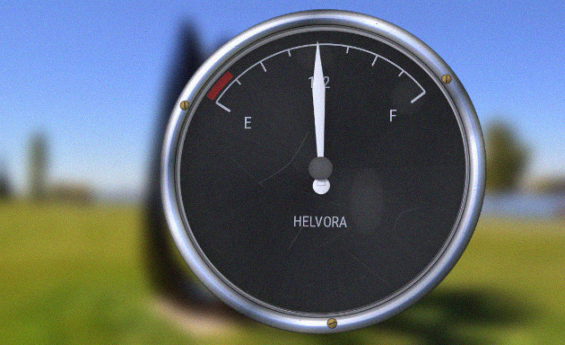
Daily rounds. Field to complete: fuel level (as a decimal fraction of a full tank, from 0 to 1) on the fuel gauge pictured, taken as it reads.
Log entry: 0.5
